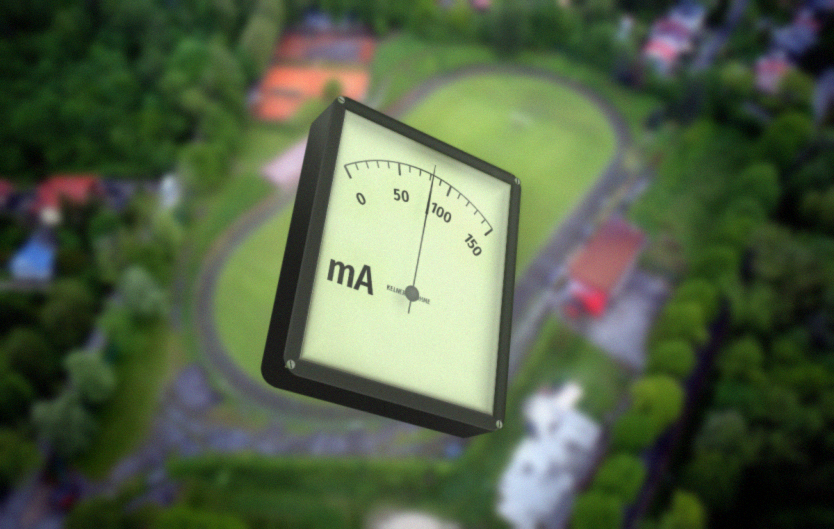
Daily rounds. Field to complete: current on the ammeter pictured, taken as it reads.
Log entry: 80 mA
